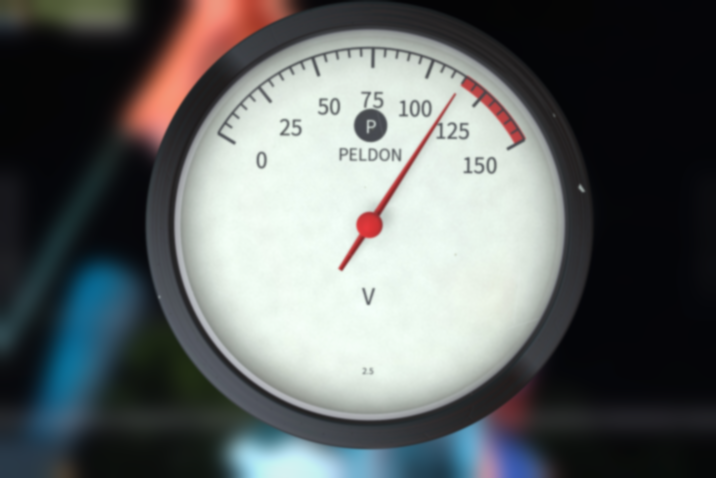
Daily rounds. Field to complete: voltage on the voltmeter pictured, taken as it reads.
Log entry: 115 V
